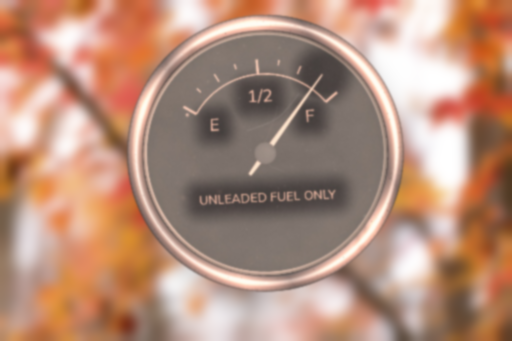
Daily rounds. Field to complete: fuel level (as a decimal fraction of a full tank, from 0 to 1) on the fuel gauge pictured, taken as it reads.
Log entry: 0.875
